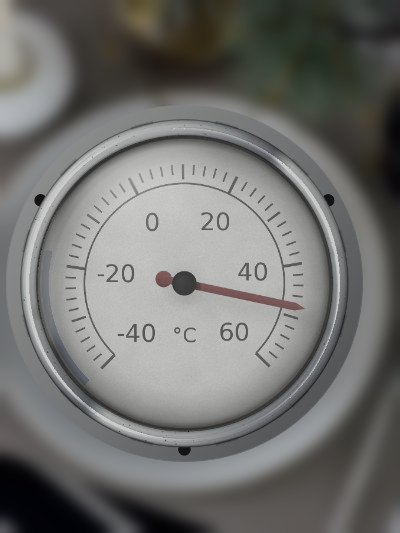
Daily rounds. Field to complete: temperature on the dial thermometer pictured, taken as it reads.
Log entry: 48 °C
